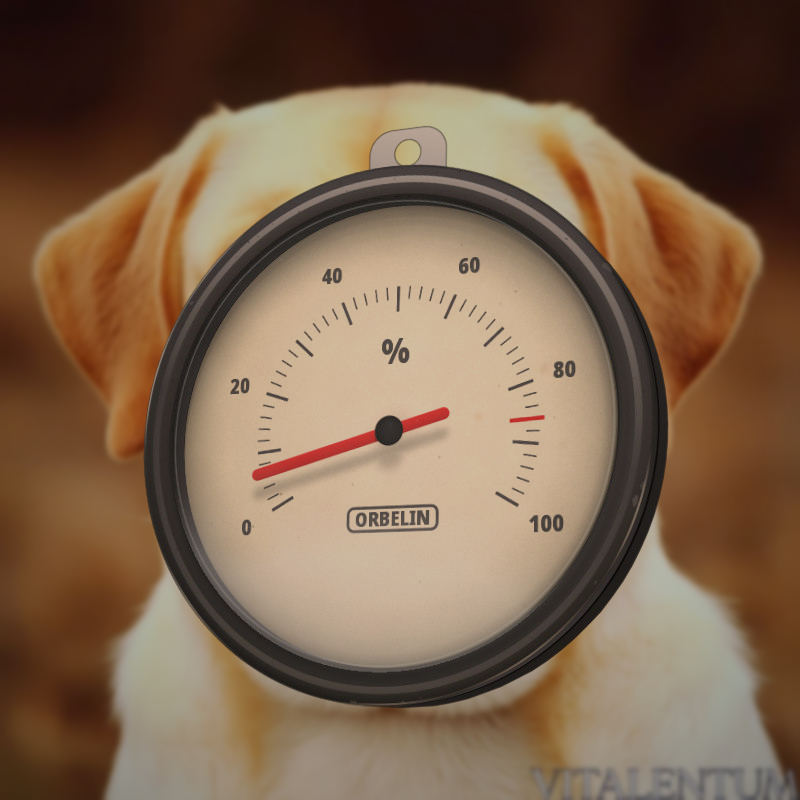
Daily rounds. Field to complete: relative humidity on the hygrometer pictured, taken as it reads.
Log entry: 6 %
